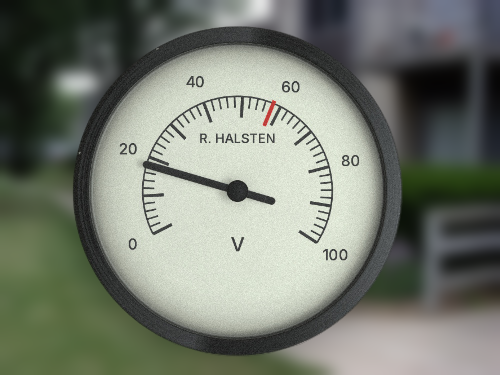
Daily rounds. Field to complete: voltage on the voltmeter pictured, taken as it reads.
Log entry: 18 V
